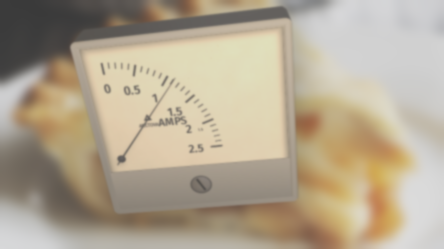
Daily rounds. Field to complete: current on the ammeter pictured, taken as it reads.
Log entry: 1.1 A
